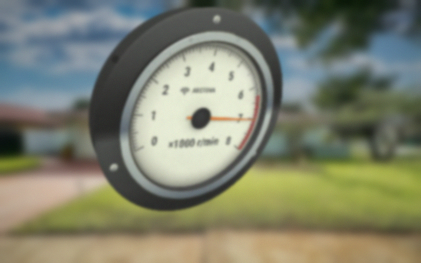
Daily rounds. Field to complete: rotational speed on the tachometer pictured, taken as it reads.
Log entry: 7000 rpm
